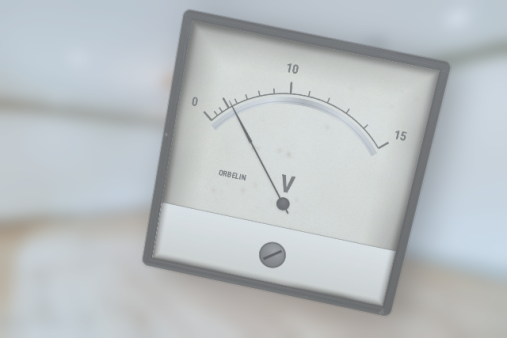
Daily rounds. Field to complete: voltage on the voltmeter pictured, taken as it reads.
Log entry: 5.5 V
